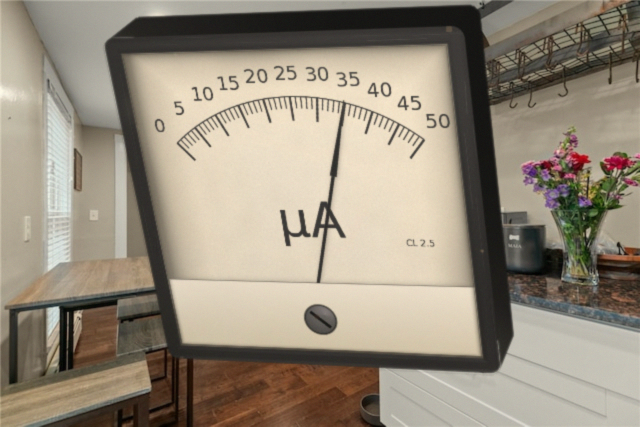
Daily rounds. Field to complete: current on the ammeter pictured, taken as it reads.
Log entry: 35 µA
